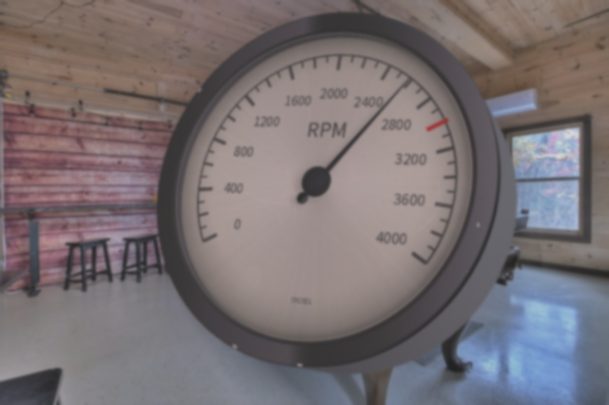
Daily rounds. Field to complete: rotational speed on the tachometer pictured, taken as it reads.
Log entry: 2600 rpm
